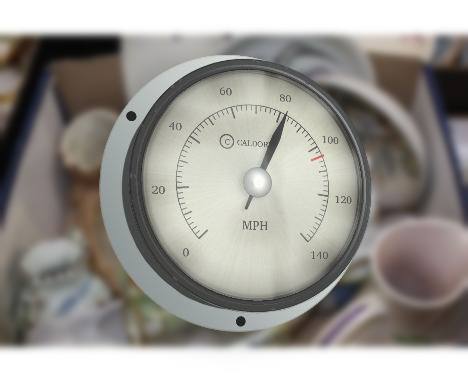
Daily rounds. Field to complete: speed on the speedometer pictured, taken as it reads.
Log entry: 82 mph
